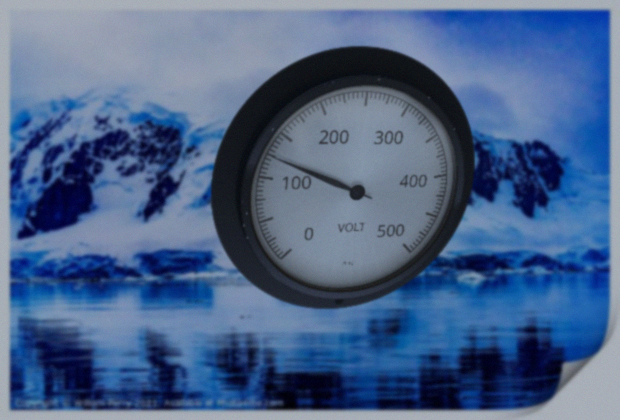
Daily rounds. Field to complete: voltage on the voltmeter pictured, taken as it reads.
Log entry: 125 V
